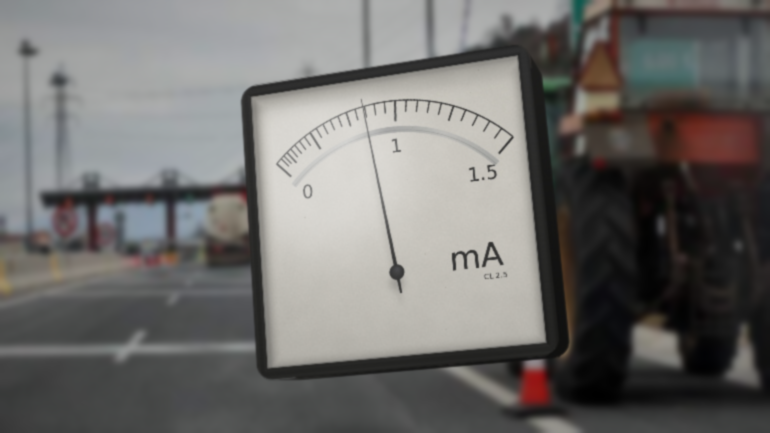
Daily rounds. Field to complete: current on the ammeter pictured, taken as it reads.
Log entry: 0.85 mA
